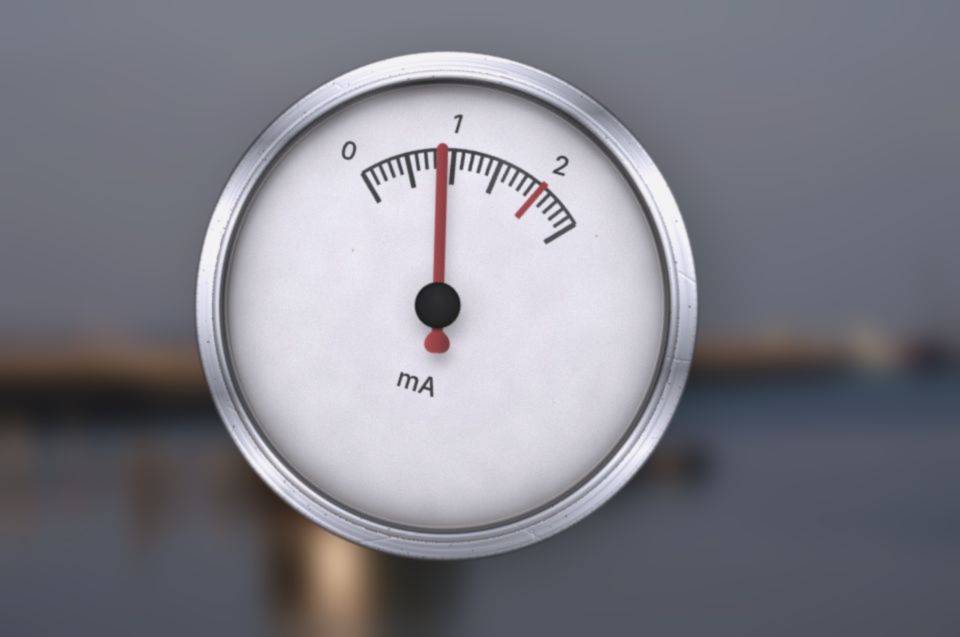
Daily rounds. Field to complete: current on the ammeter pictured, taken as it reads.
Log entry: 0.9 mA
